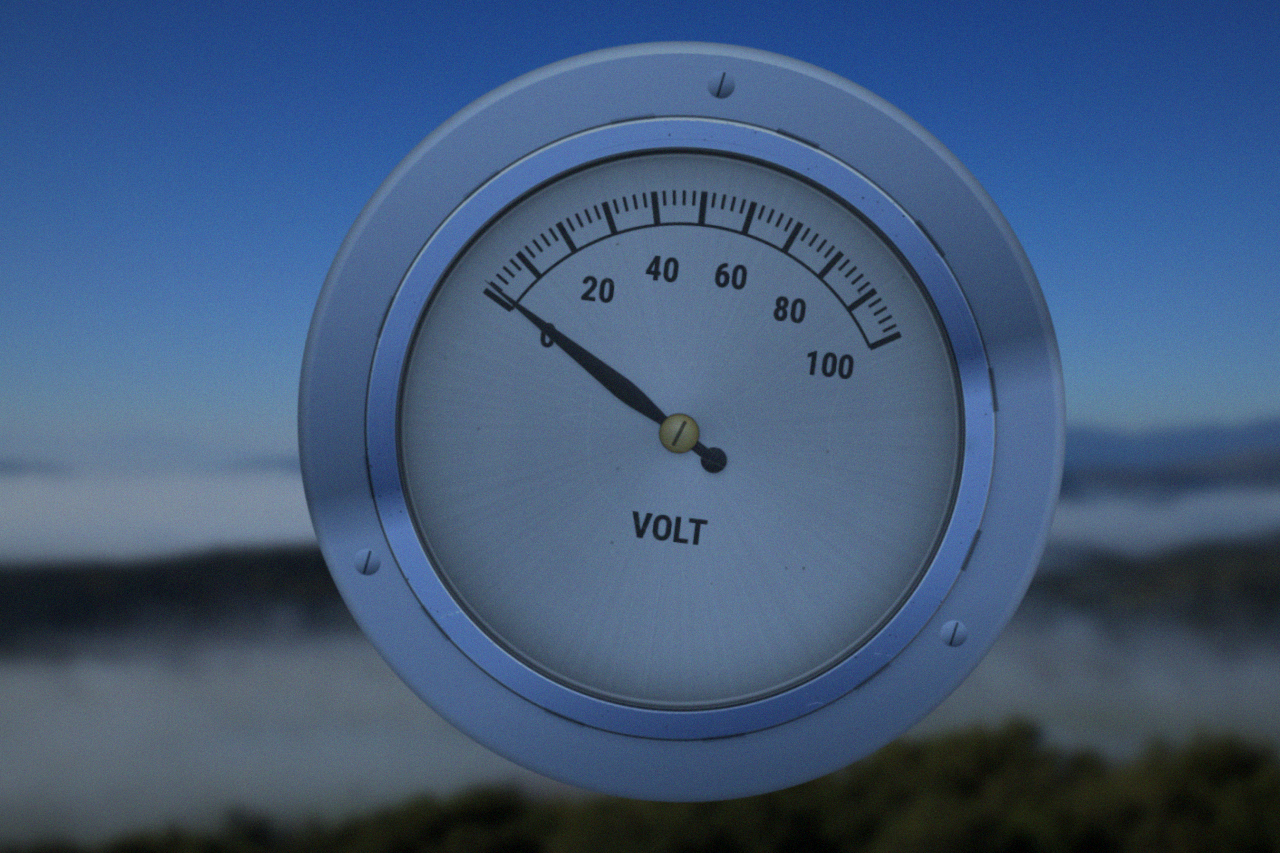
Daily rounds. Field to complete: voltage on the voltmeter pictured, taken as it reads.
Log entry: 2 V
